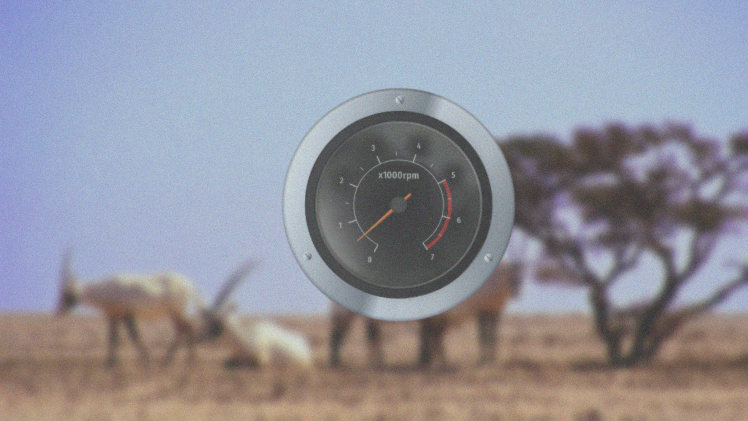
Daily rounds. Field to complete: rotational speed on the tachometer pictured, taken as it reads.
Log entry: 500 rpm
